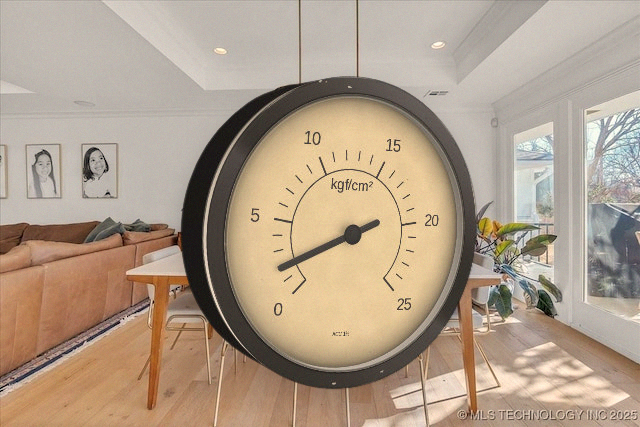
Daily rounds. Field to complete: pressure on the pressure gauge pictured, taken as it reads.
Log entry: 2 kg/cm²
